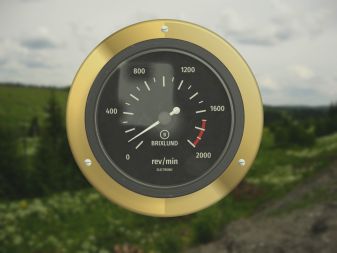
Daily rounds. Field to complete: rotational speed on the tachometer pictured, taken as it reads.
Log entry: 100 rpm
